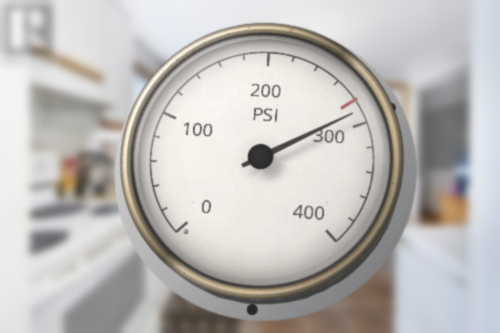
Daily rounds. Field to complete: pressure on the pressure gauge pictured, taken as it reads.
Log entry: 290 psi
